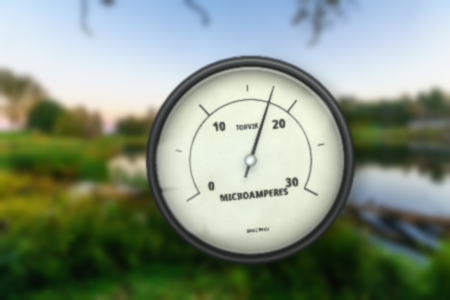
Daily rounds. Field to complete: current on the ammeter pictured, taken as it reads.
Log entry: 17.5 µA
